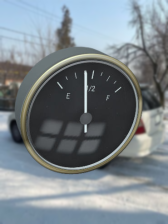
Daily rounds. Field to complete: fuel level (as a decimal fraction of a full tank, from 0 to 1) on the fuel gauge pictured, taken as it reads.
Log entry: 0.375
